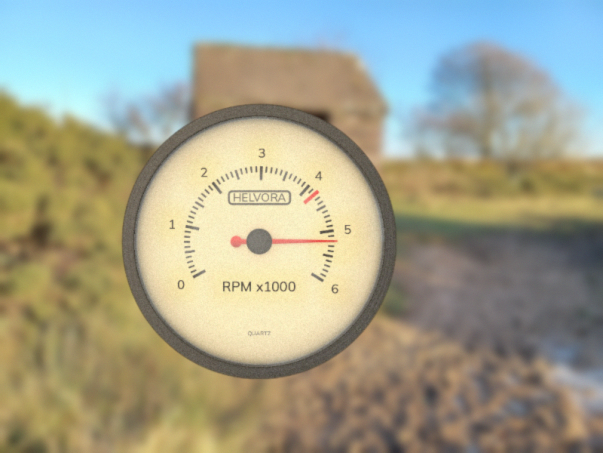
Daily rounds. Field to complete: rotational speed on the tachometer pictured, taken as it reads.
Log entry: 5200 rpm
